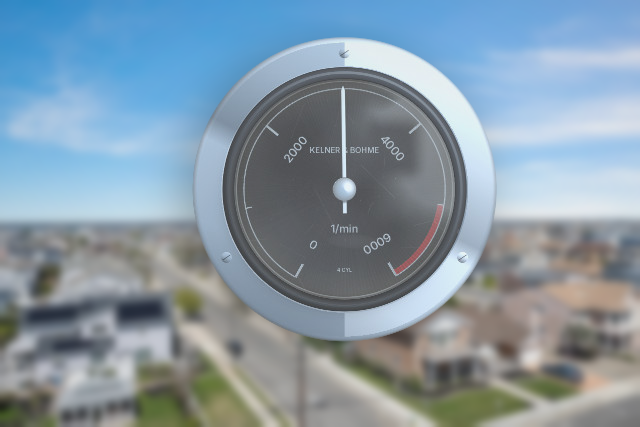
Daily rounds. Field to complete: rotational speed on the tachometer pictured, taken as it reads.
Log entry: 3000 rpm
